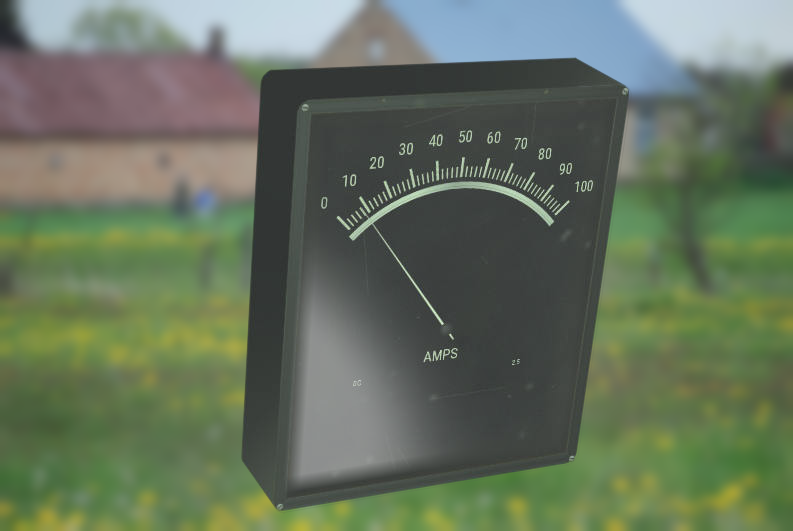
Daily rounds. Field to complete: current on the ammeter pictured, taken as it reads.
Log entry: 8 A
